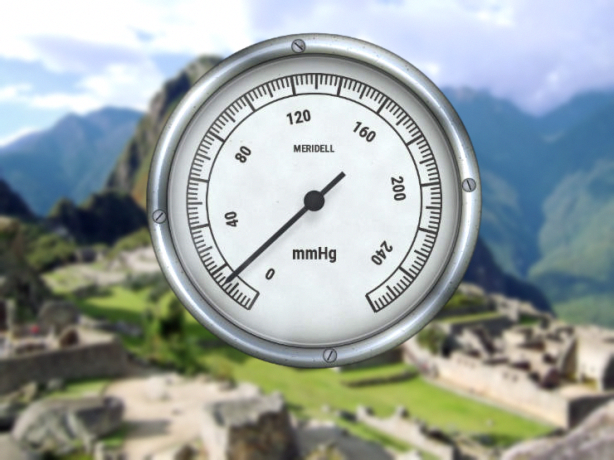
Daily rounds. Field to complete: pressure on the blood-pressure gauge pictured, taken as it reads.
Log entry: 14 mmHg
